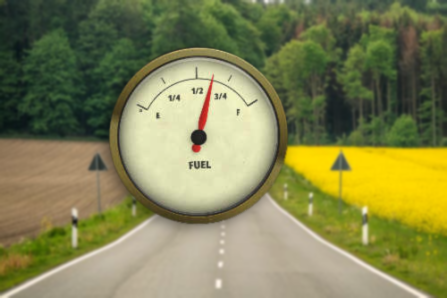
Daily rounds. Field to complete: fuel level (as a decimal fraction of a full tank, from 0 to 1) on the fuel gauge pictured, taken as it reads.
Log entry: 0.625
